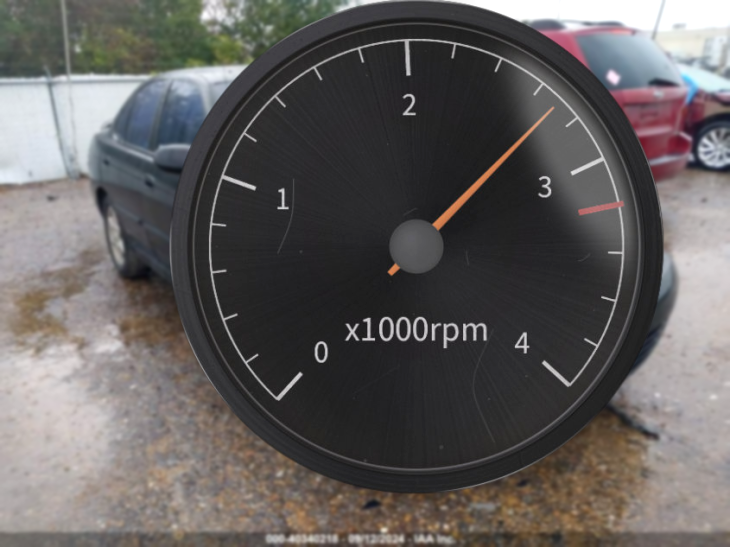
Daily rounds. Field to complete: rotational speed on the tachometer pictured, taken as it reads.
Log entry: 2700 rpm
